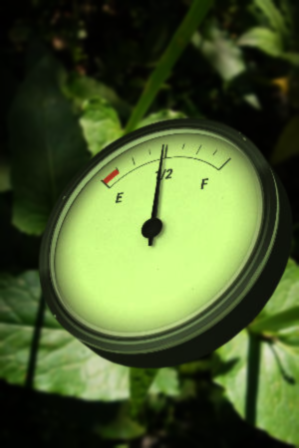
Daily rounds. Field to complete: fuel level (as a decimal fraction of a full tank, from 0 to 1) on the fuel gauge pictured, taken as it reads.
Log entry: 0.5
